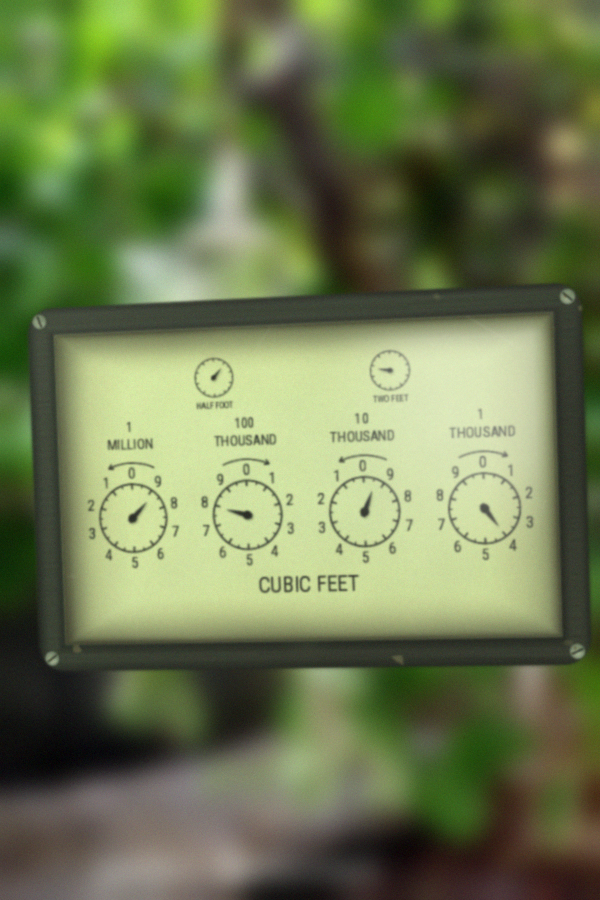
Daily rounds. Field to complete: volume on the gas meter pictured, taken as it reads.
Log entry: 879400 ft³
